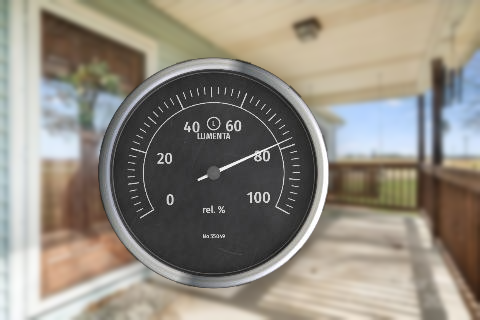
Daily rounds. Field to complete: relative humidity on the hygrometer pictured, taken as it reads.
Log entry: 78 %
